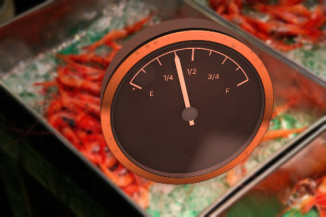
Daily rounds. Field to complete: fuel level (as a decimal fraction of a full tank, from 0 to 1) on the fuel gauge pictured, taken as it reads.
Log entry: 0.375
